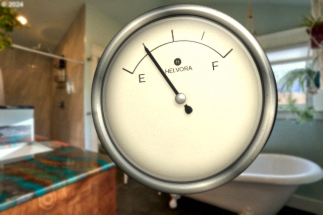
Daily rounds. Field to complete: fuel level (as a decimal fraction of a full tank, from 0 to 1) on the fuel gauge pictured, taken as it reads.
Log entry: 0.25
